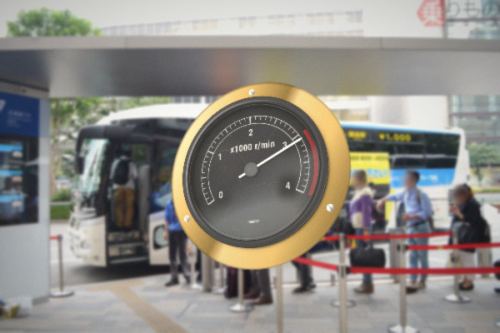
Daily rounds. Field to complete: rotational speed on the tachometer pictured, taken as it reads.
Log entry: 3100 rpm
